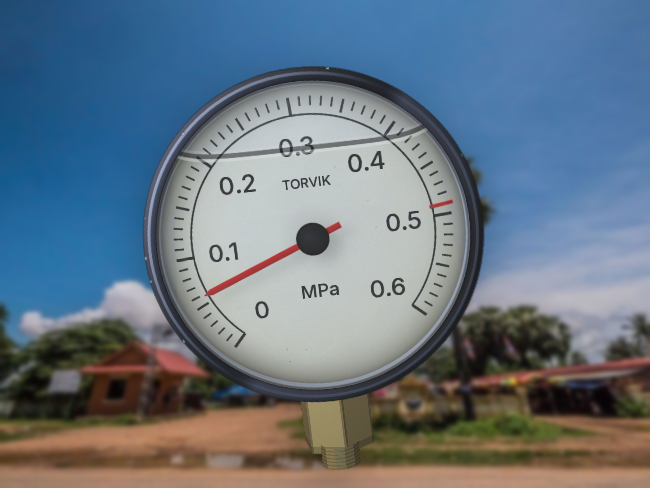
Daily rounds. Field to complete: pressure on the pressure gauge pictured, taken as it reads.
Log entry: 0.06 MPa
